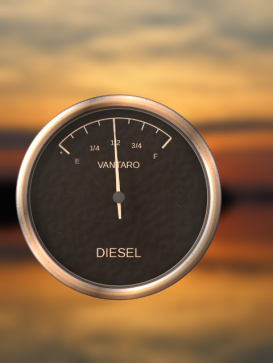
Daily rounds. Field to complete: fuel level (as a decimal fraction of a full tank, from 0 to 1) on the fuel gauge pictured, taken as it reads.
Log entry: 0.5
